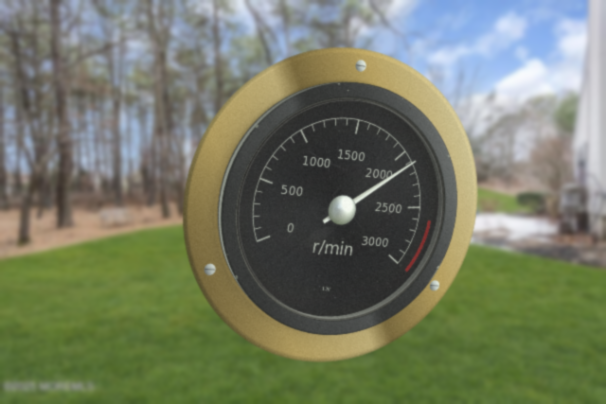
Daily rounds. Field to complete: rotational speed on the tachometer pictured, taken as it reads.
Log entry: 2100 rpm
